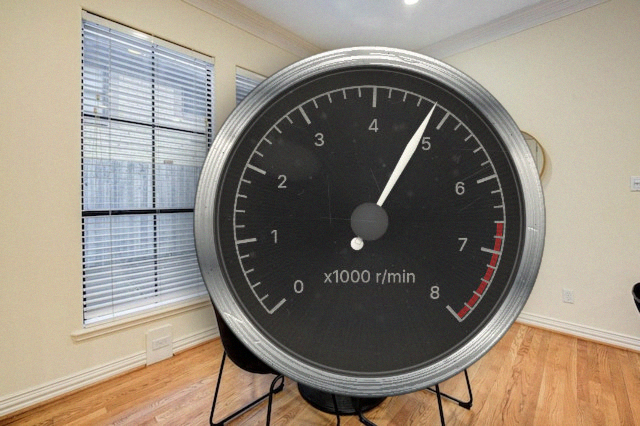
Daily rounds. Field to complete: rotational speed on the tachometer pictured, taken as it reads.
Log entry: 4800 rpm
